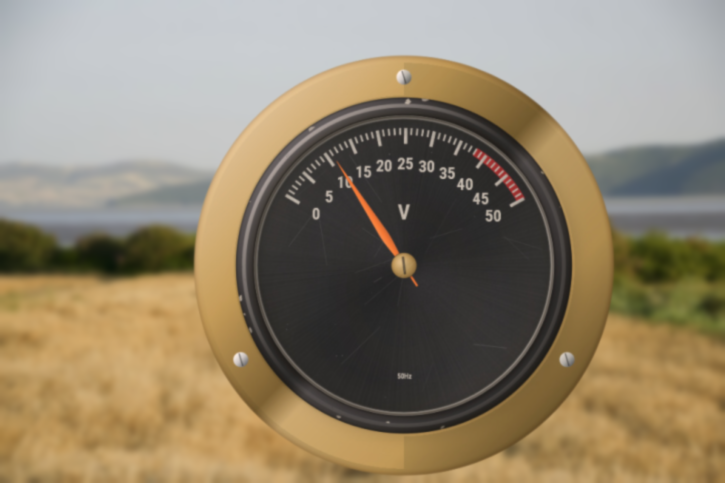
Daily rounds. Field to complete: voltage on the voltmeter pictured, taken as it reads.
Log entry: 11 V
